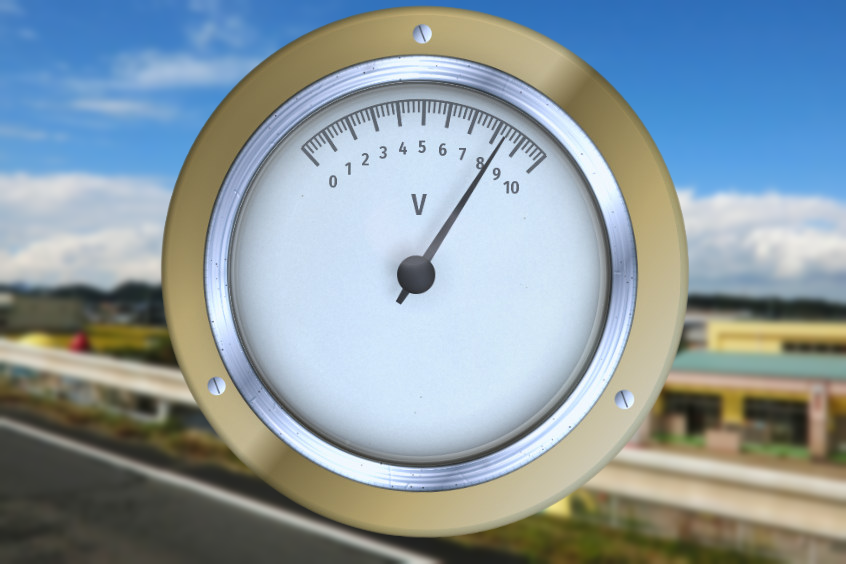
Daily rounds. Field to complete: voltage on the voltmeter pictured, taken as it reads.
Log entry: 8.4 V
